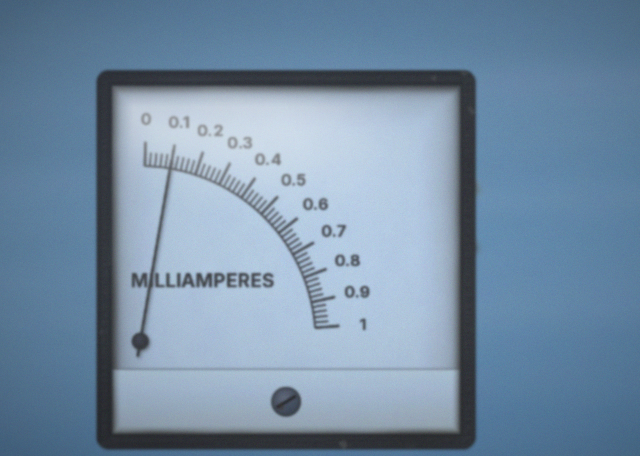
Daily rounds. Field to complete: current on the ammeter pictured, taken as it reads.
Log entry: 0.1 mA
